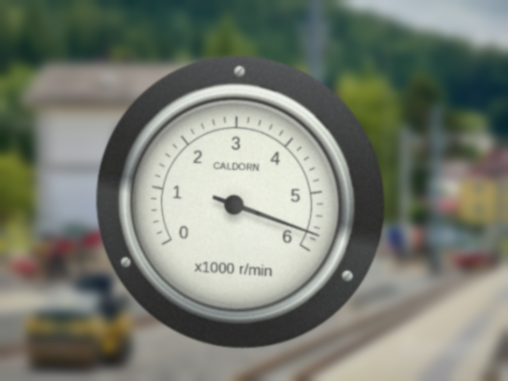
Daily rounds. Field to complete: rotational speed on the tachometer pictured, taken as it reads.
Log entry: 5700 rpm
